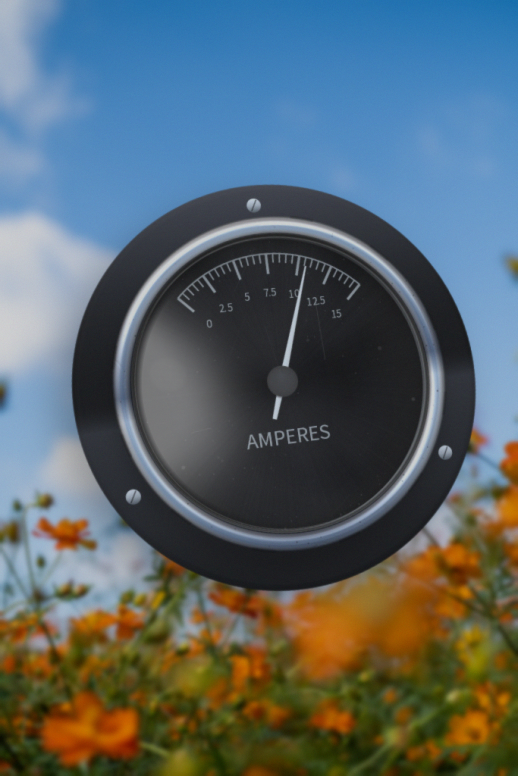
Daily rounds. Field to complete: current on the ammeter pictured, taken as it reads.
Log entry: 10.5 A
